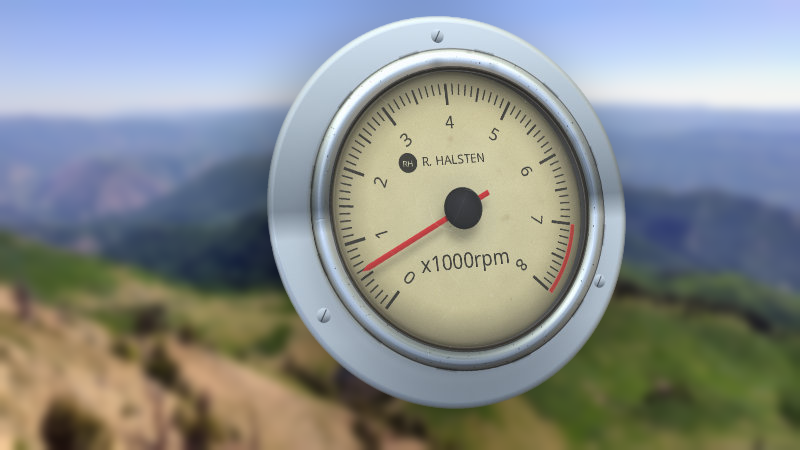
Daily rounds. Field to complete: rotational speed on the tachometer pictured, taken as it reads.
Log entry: 600 rpm
